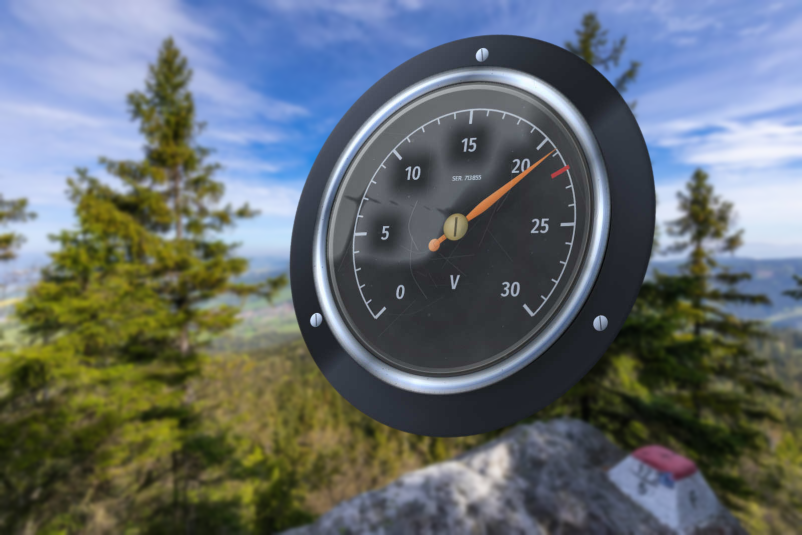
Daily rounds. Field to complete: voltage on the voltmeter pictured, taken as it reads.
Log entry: 21 V
